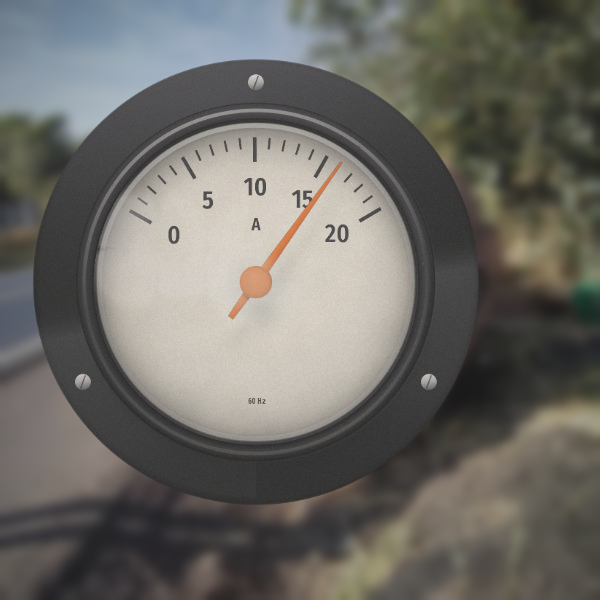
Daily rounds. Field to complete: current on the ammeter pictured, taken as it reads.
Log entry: 16 A
